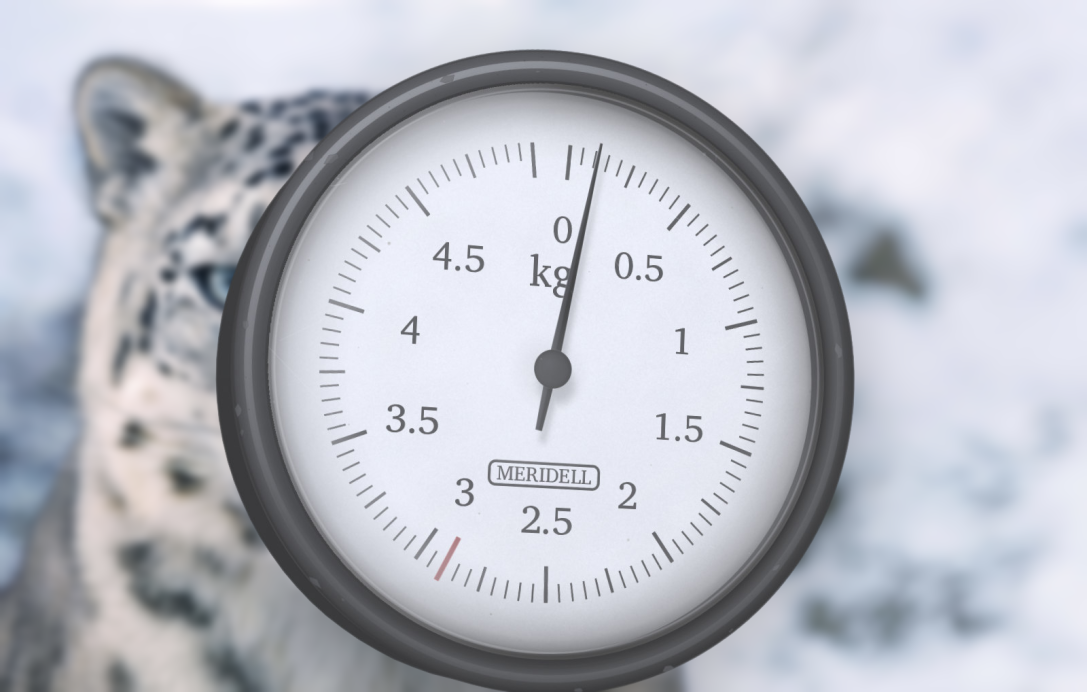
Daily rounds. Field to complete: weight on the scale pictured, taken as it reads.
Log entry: 0.1 kg
